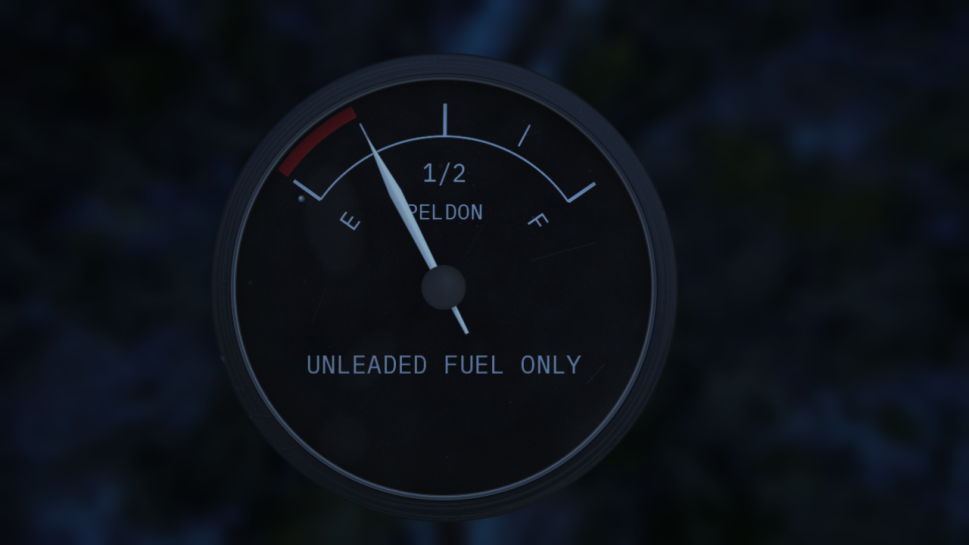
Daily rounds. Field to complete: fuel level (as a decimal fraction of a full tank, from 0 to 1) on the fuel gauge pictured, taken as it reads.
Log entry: 0.25
